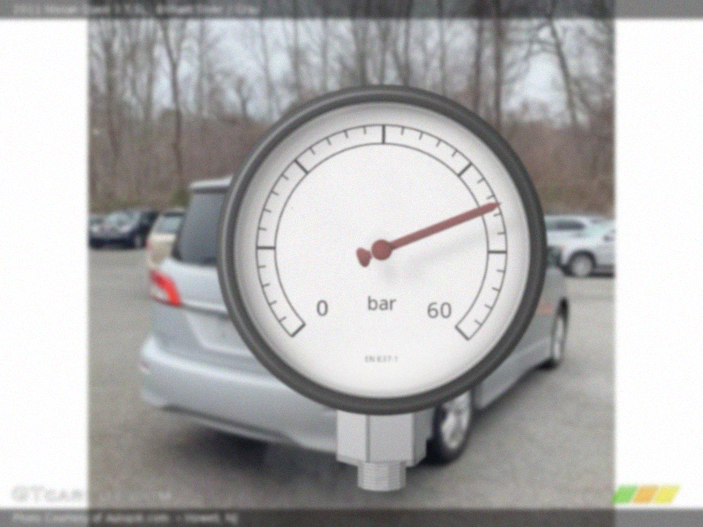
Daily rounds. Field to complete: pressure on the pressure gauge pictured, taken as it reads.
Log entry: 45 bar
